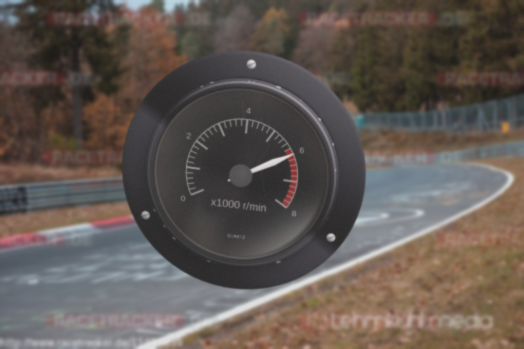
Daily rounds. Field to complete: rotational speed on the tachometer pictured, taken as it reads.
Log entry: 6000 rpm
